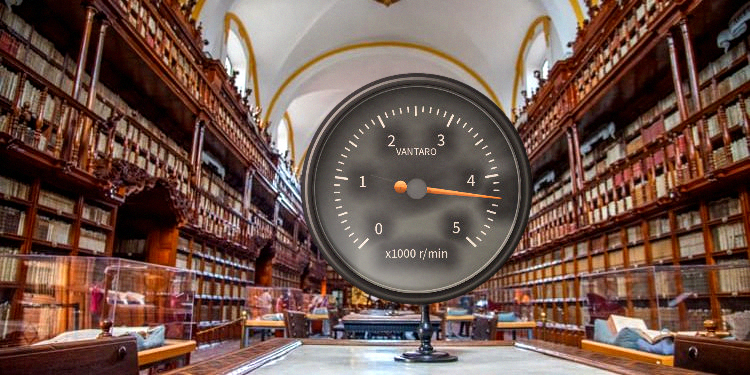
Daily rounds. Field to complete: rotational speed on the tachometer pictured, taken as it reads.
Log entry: 4300 rpm
